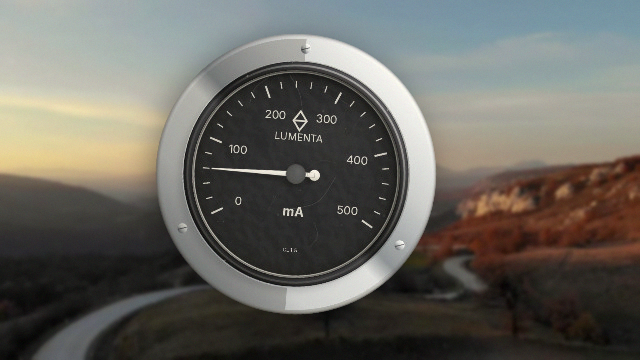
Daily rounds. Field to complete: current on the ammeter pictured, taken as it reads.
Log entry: 60 mA
